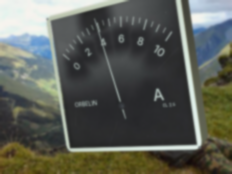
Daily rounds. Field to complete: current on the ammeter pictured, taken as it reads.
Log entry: 4 A
